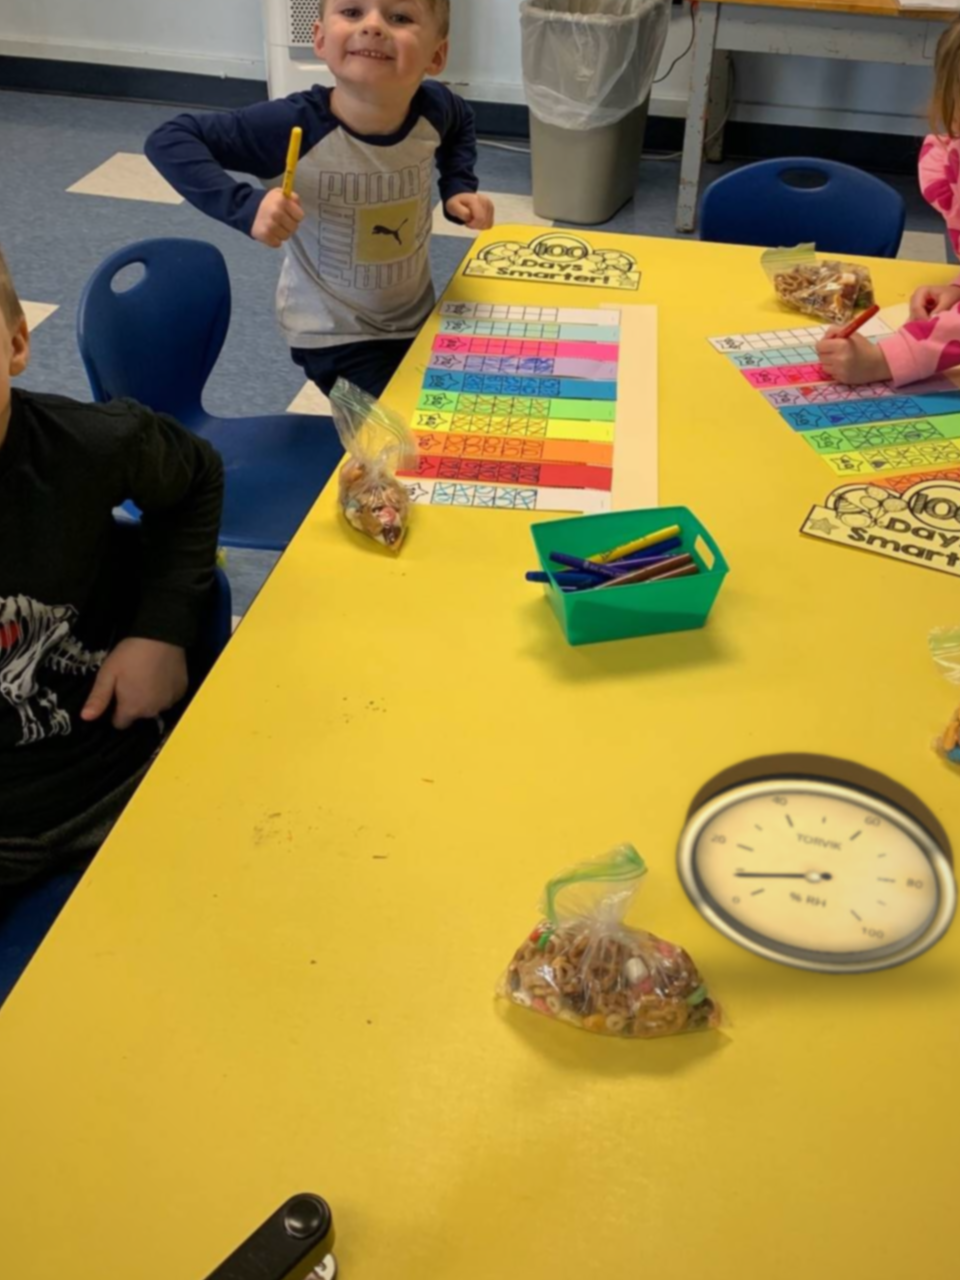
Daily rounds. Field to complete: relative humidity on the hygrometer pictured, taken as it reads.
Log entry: 10 %
